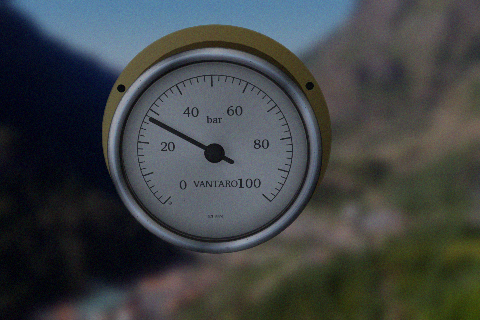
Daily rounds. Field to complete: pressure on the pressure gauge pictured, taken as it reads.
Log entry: 28 bar
